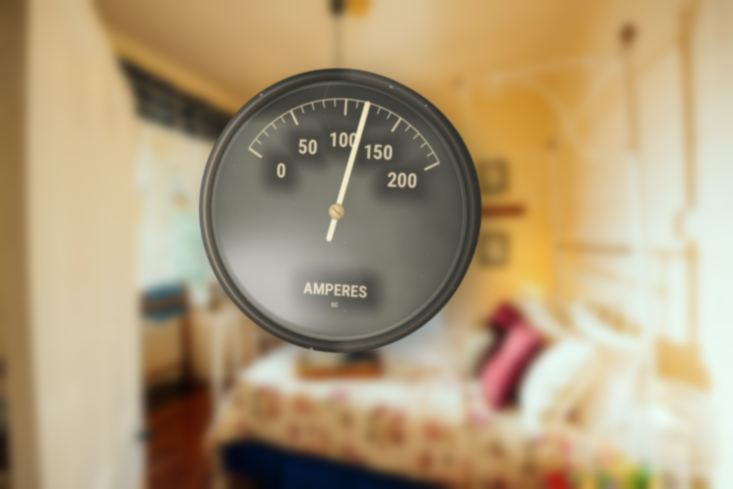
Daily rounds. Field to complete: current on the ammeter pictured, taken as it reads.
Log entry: 120 A
